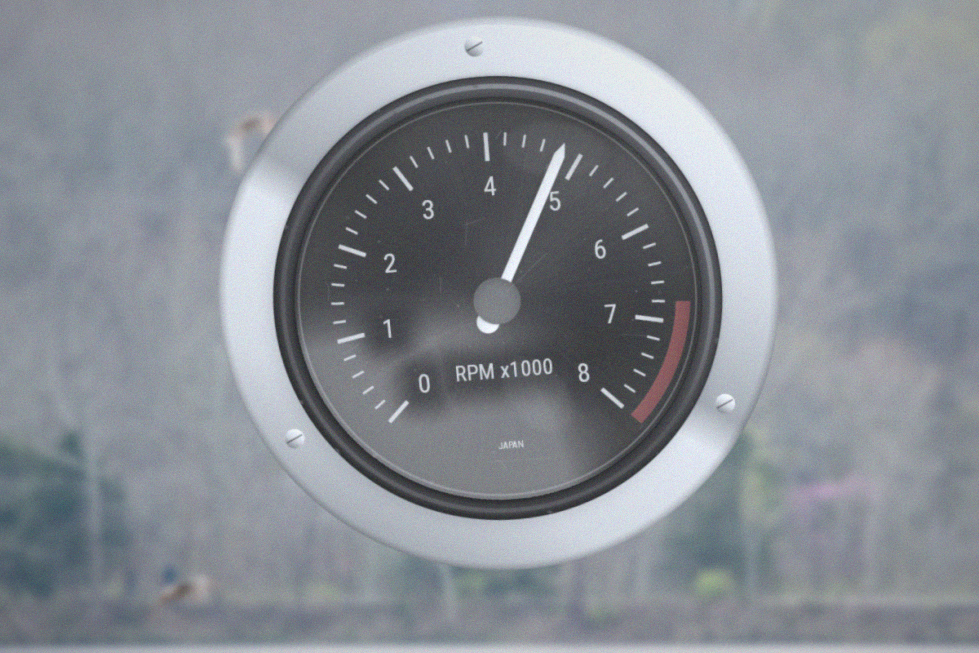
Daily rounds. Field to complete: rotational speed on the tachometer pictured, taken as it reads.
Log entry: 4800 rpm
